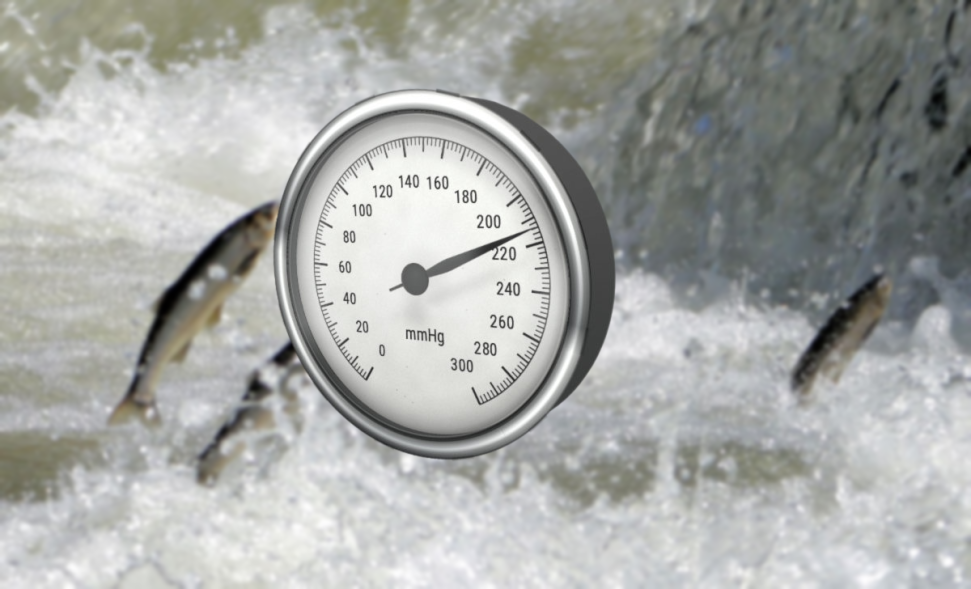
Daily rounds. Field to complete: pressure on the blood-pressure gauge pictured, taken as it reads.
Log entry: 214 mmHg
